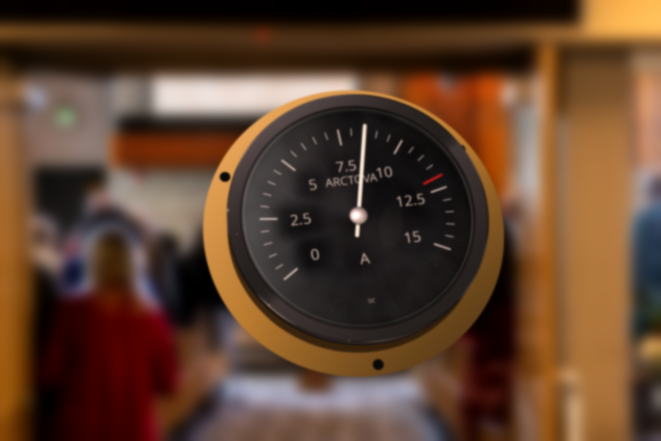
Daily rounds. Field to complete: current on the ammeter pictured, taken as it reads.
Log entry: 8.5 A
